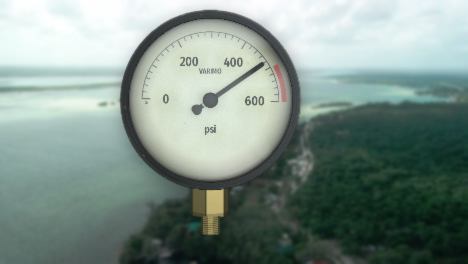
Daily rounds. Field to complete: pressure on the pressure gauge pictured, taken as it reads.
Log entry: 480 psi
